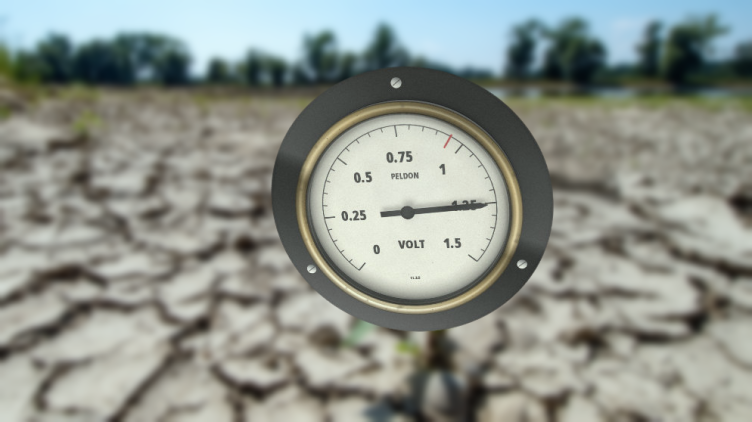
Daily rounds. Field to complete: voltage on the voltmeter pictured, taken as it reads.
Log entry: 1.25 V
